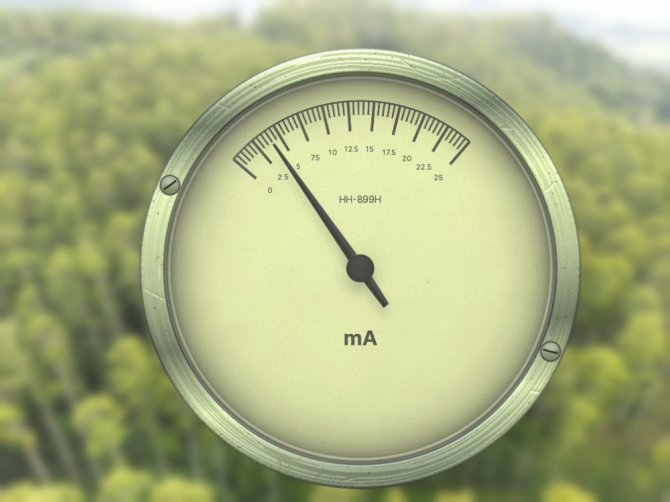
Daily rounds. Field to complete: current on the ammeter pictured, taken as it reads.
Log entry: 4 mA
